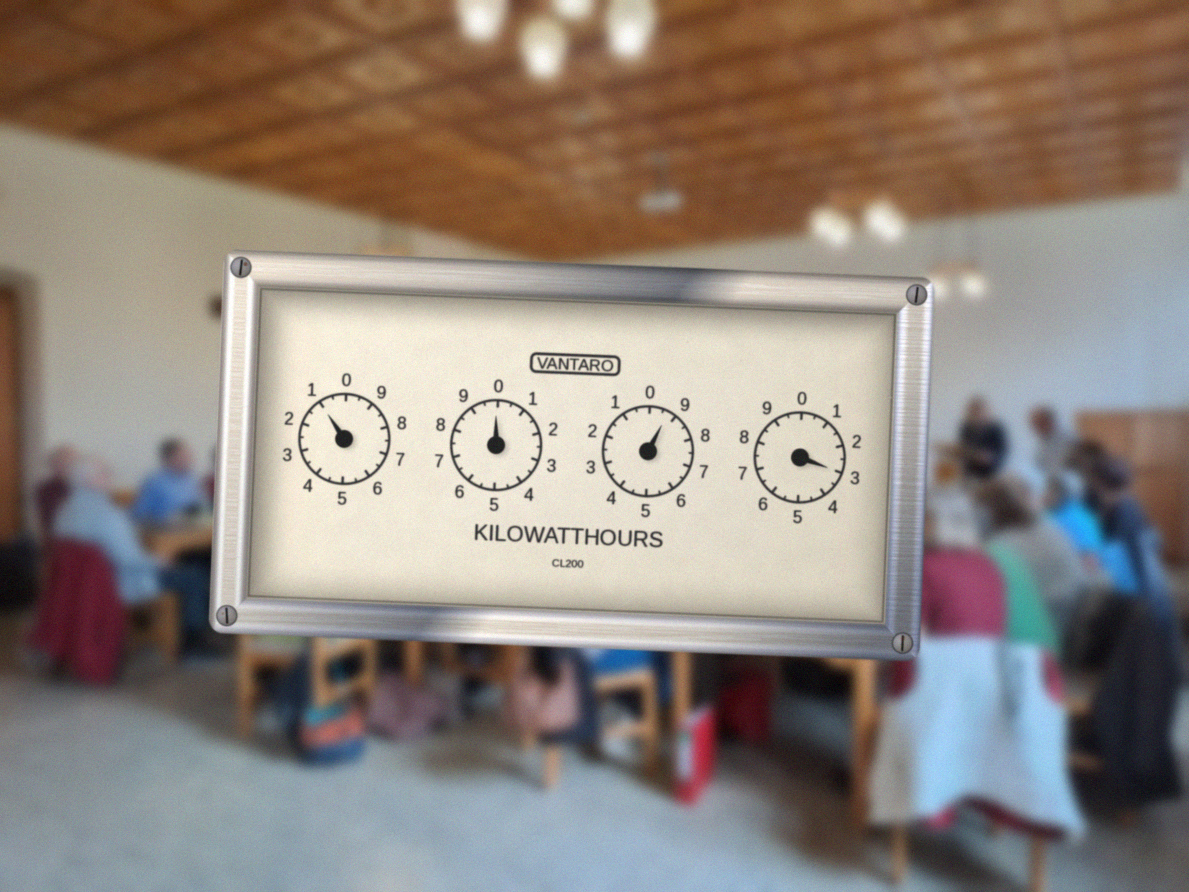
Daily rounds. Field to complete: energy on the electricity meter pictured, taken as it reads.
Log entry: 993 kWh
